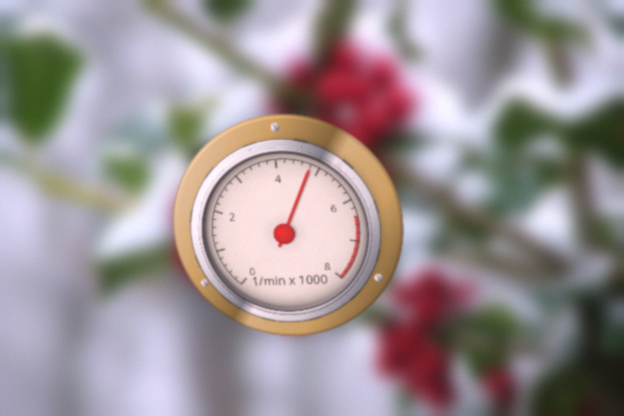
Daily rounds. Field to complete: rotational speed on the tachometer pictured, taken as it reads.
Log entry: 4800 rpm
